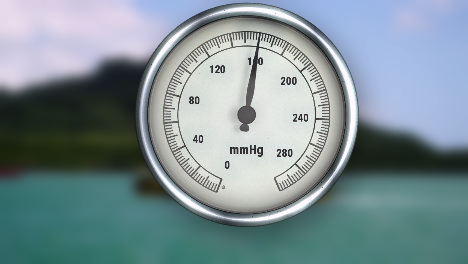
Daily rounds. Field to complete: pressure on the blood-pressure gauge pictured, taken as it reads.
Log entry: 160 mmHg
